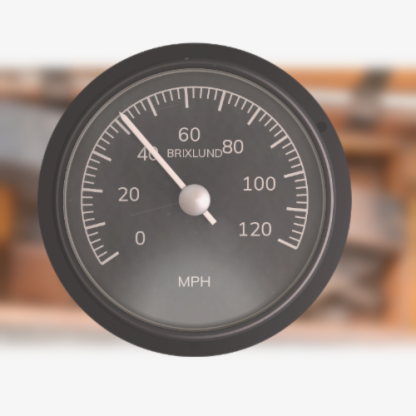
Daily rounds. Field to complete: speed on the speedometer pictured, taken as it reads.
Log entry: 42 mph
